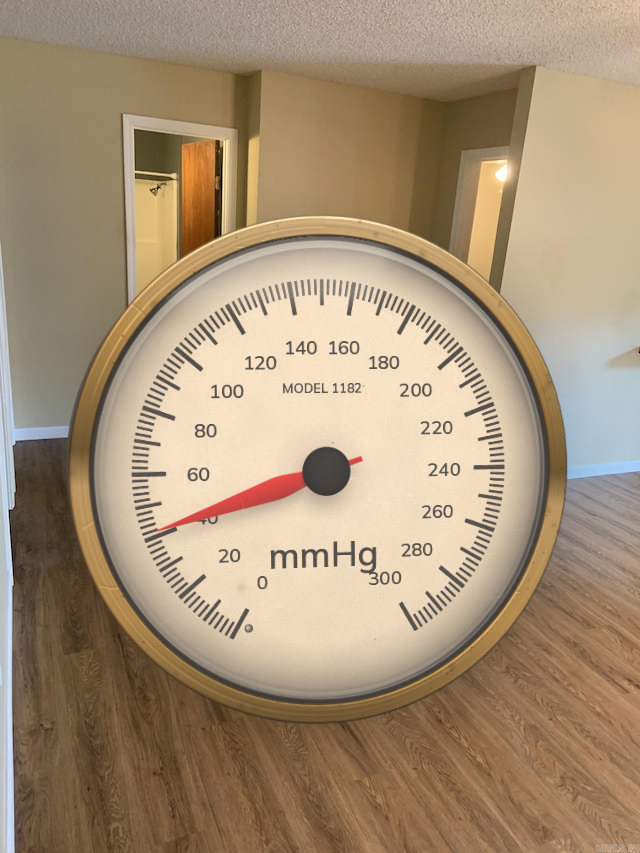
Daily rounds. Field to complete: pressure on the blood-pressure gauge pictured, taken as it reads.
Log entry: 42 mmHg
